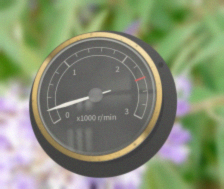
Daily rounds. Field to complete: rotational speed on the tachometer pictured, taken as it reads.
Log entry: 200 rpm
